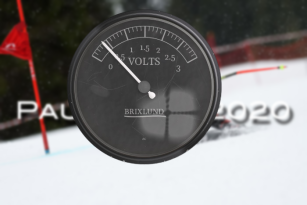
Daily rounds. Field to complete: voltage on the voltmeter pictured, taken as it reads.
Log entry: 0.4 V
